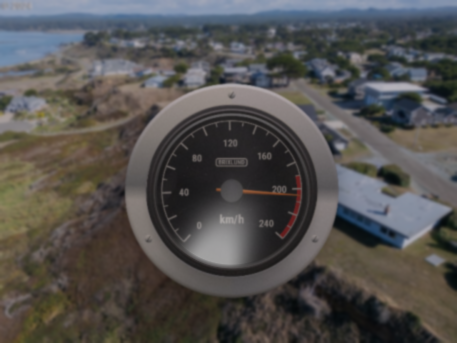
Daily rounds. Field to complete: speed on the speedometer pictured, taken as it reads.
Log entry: 205 km/h
